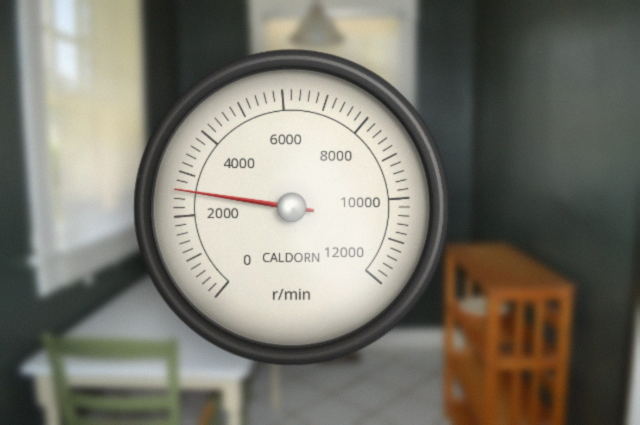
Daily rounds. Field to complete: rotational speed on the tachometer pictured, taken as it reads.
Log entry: 2600 rpm
